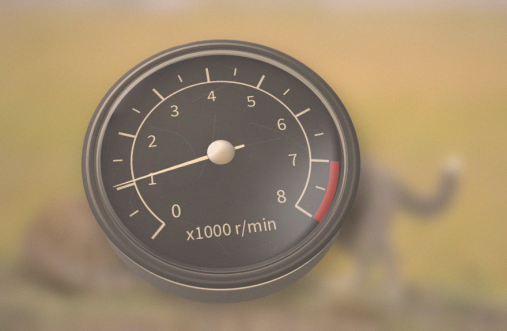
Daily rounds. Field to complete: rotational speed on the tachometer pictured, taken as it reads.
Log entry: 1000 rpm
